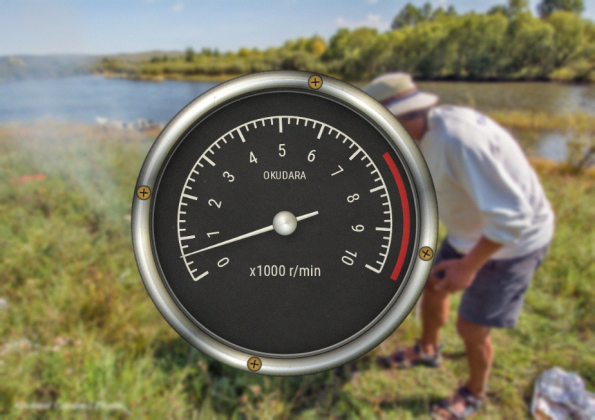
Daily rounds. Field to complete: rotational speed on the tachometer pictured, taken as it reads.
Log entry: 600 rpm
